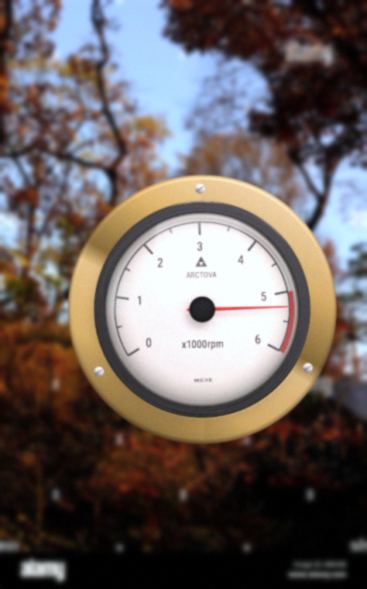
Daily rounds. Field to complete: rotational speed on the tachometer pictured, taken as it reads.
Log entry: 5250 rpm
